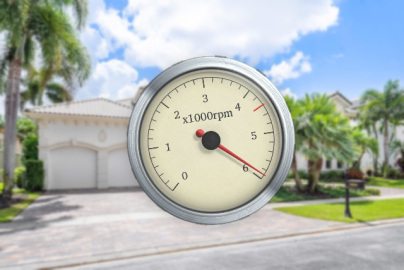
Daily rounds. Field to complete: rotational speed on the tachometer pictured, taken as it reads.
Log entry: 5900 rpm
